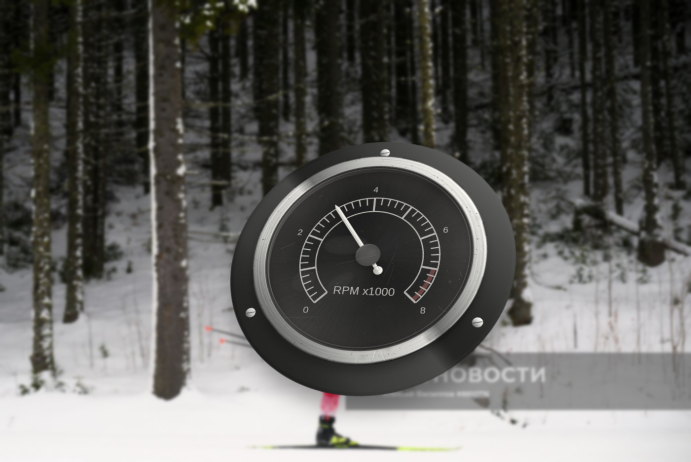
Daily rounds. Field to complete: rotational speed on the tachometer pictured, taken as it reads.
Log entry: 3000 rpm
